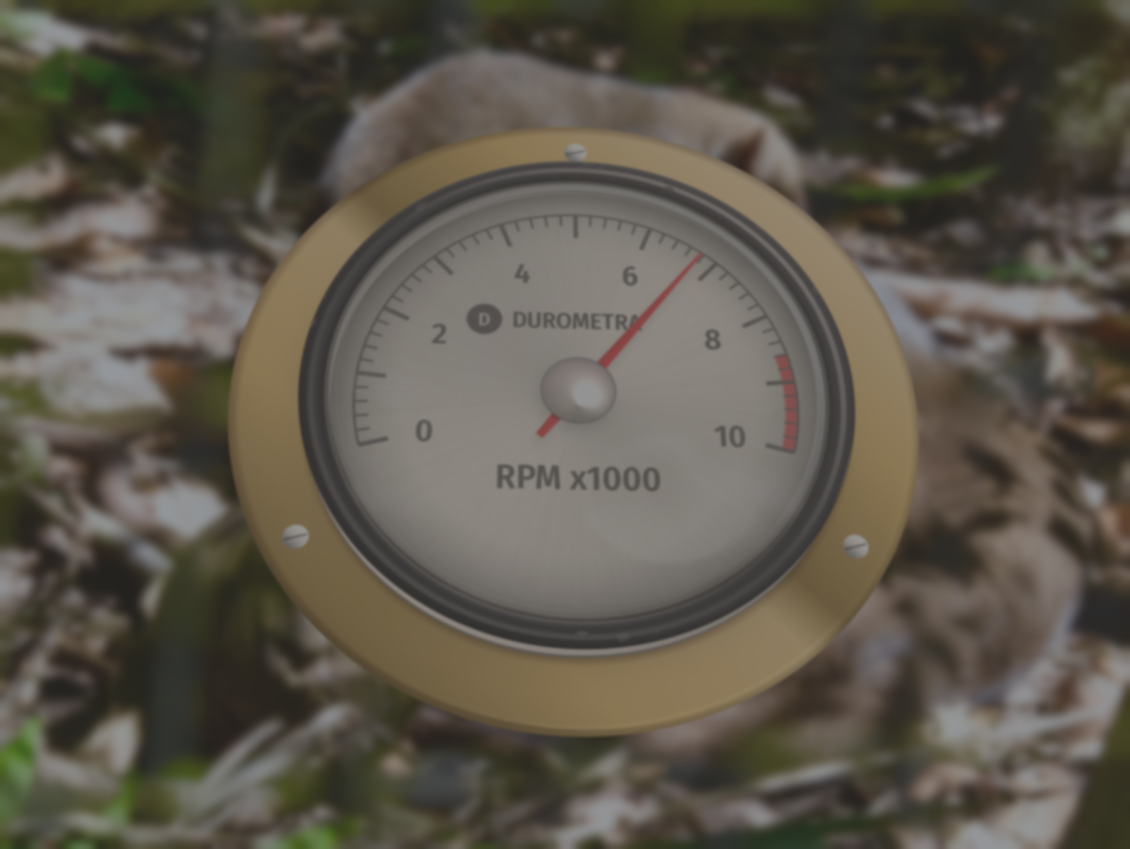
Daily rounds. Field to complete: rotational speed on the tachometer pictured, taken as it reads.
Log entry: 6800 rpm
